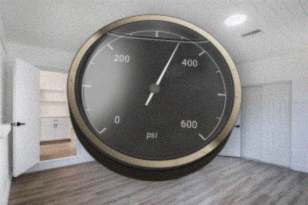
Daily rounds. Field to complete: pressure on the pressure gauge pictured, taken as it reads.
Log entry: 350 psi
